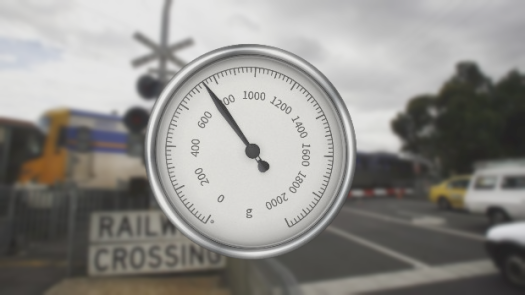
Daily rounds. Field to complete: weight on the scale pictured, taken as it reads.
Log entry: 740 g
